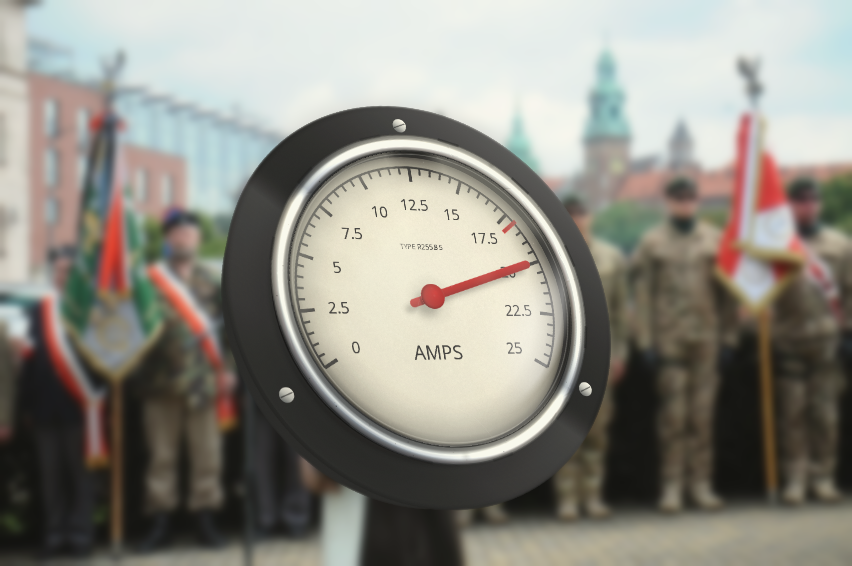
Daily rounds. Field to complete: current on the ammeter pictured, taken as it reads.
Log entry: 20 A
